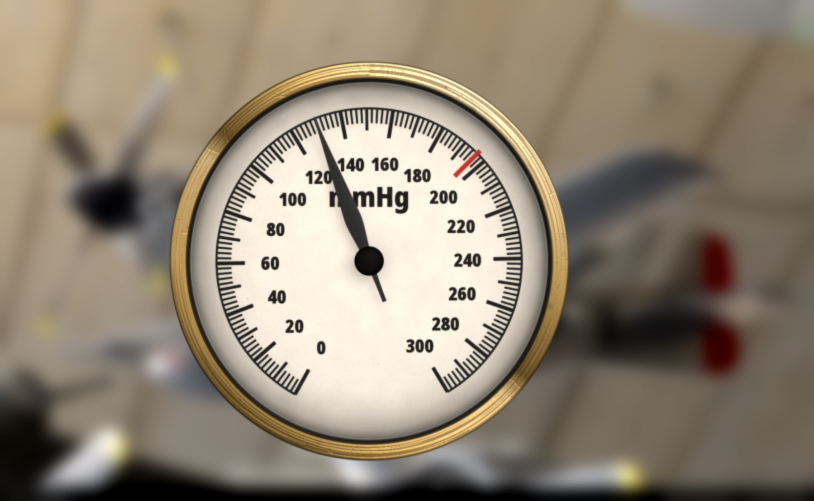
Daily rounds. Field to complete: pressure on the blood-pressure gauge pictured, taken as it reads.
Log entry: 130 mmHg
